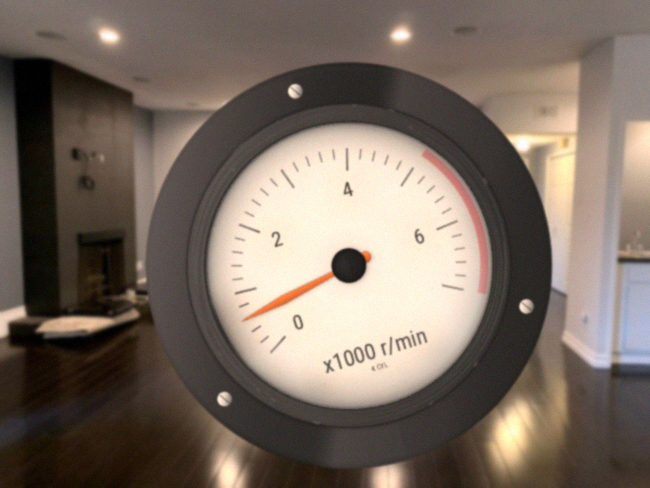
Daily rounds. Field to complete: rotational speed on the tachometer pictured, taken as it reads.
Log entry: 600 rpm
